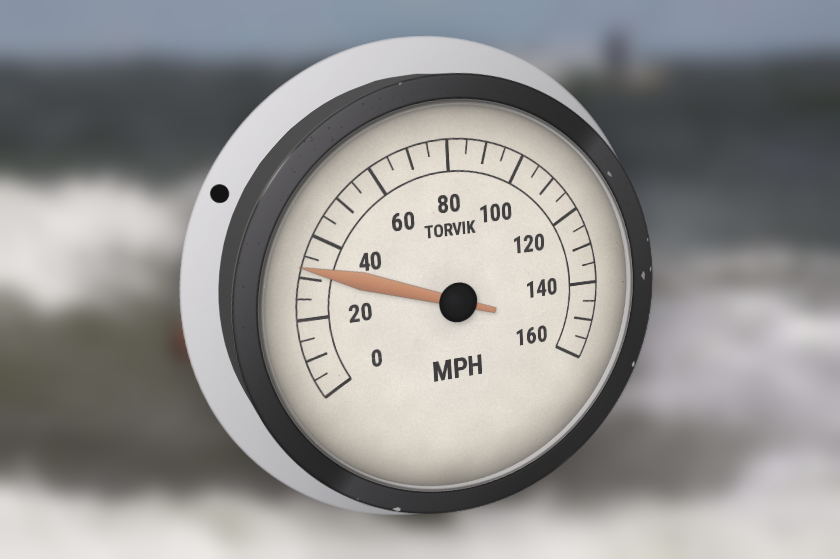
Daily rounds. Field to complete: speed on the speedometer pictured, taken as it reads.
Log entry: 32.5 mph
